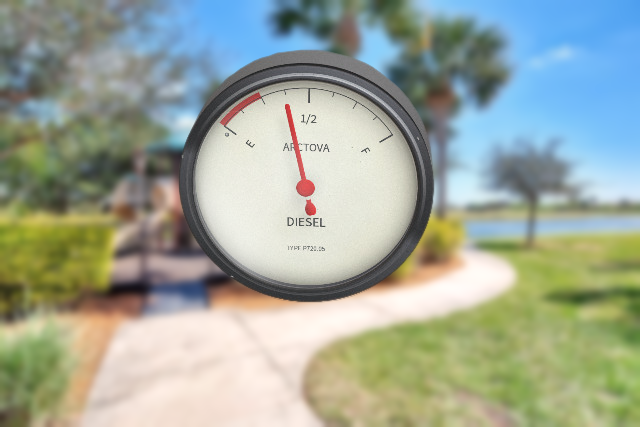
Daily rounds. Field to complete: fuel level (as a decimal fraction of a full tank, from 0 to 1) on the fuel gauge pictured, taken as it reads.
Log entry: 0.375
